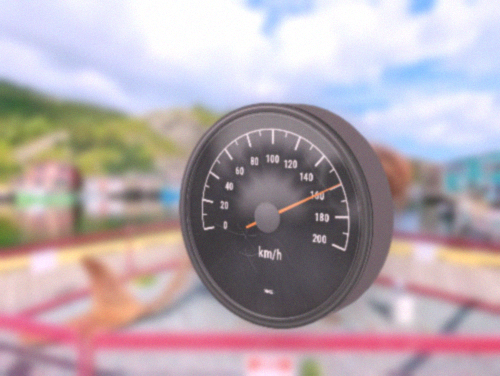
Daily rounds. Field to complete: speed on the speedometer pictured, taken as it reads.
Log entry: 160 km/h
